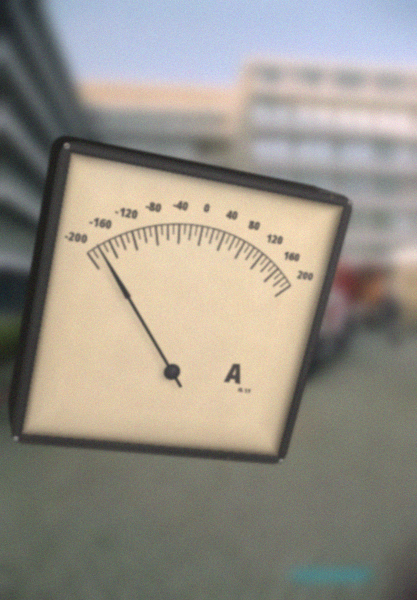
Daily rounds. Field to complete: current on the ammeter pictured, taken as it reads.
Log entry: -180 A
